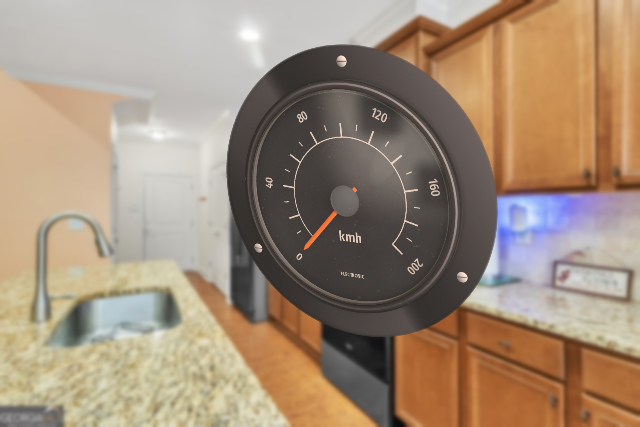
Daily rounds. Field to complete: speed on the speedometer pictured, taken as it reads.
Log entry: 0 km/h
